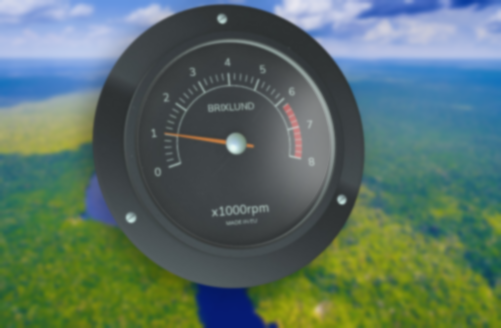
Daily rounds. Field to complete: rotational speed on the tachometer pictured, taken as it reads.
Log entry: 1000 rpm
